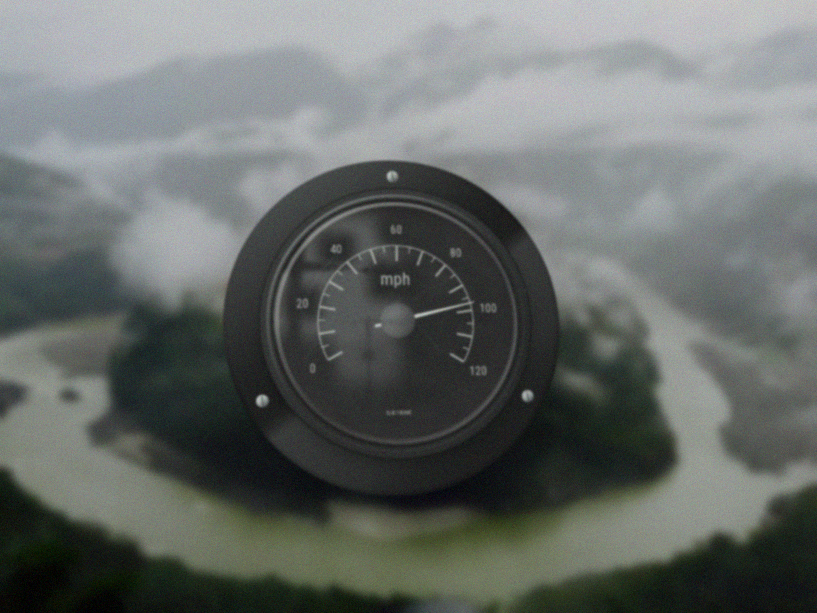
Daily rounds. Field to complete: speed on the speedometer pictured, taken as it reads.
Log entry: 97.5 mph
